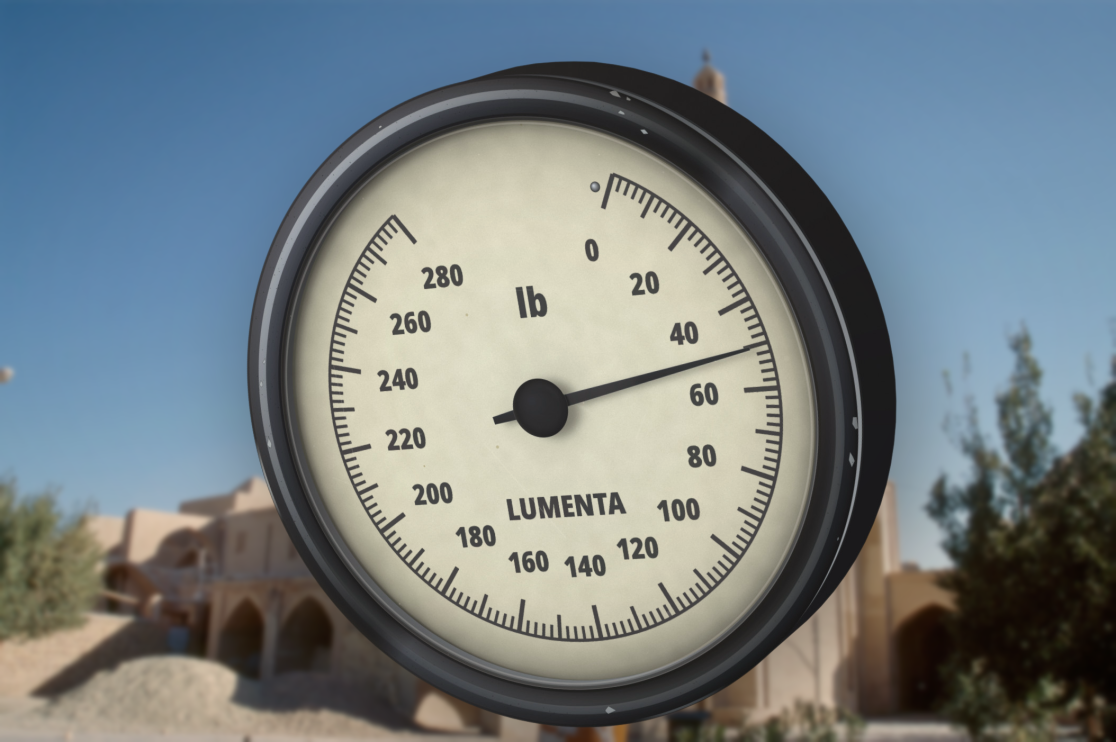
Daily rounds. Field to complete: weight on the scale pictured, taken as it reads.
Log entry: 50 lb
